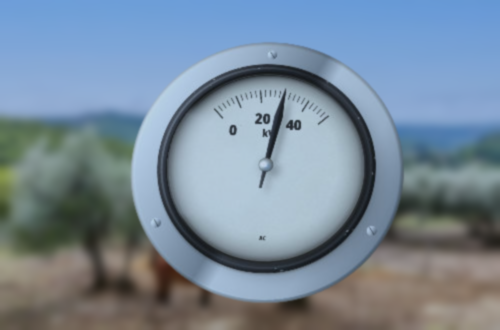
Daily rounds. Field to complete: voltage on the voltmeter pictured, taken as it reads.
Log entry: 30 kV
